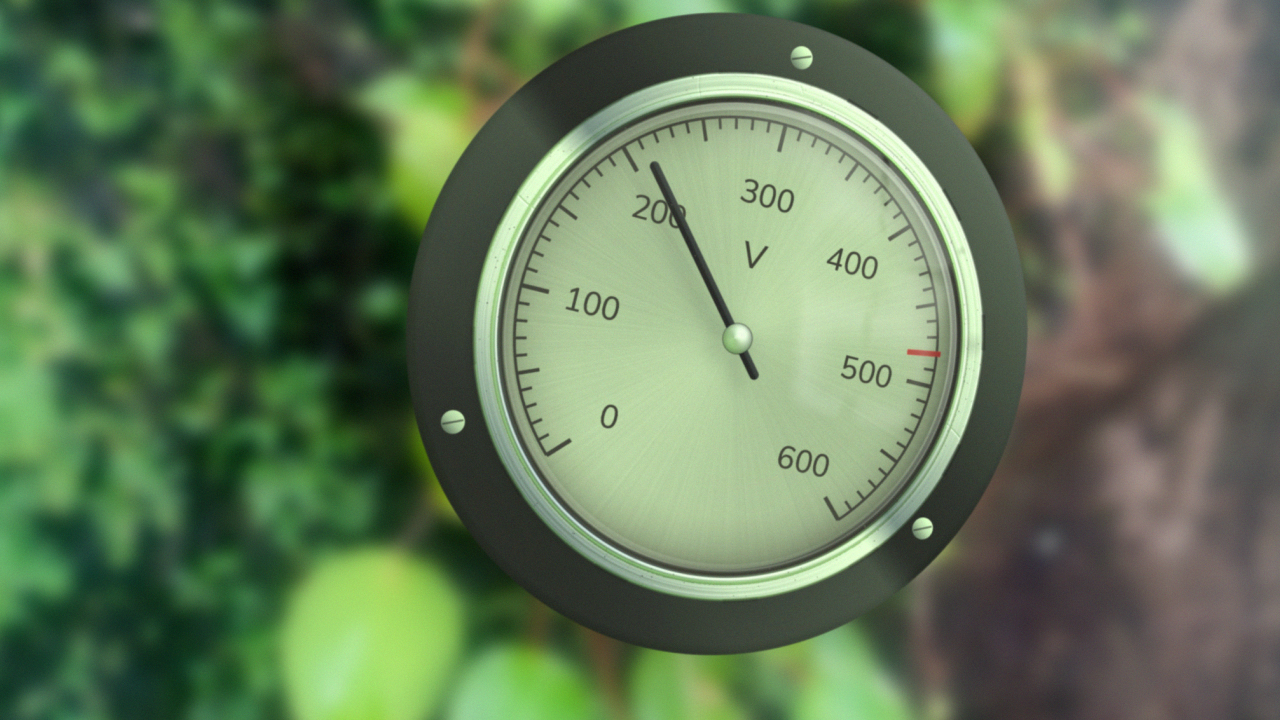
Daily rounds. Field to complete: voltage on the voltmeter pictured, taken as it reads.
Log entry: 210 V
